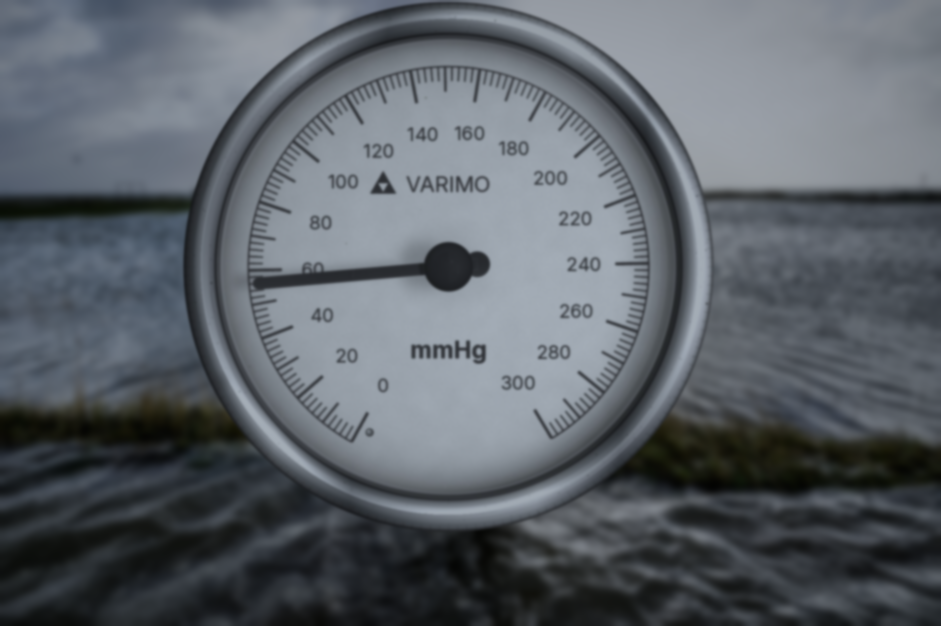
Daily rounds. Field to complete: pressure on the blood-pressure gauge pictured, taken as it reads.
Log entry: 56 mmHg
